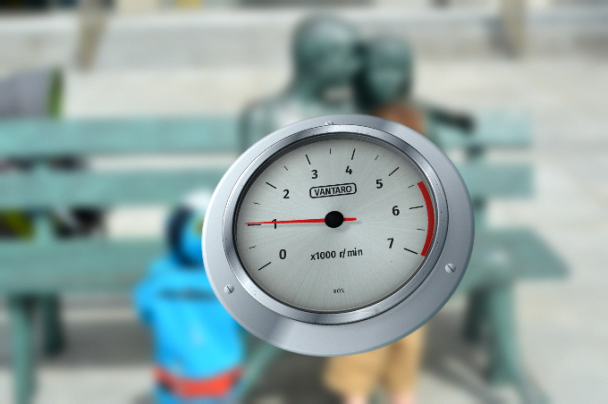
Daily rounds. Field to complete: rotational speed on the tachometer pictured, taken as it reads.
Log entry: 1000 rpm
